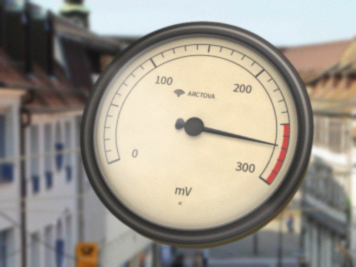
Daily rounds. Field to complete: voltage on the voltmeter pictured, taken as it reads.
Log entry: 270 mV
